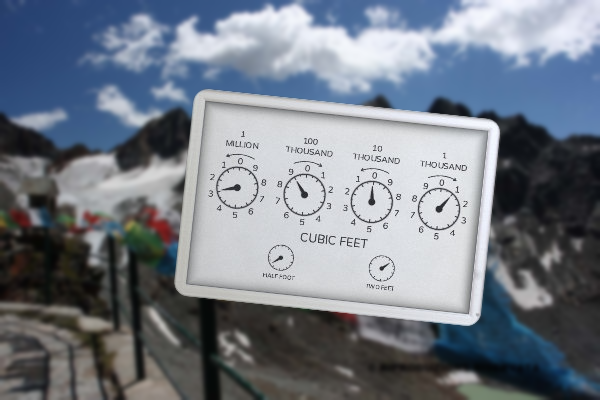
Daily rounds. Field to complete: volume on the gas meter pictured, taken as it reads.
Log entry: 290100 ft³
